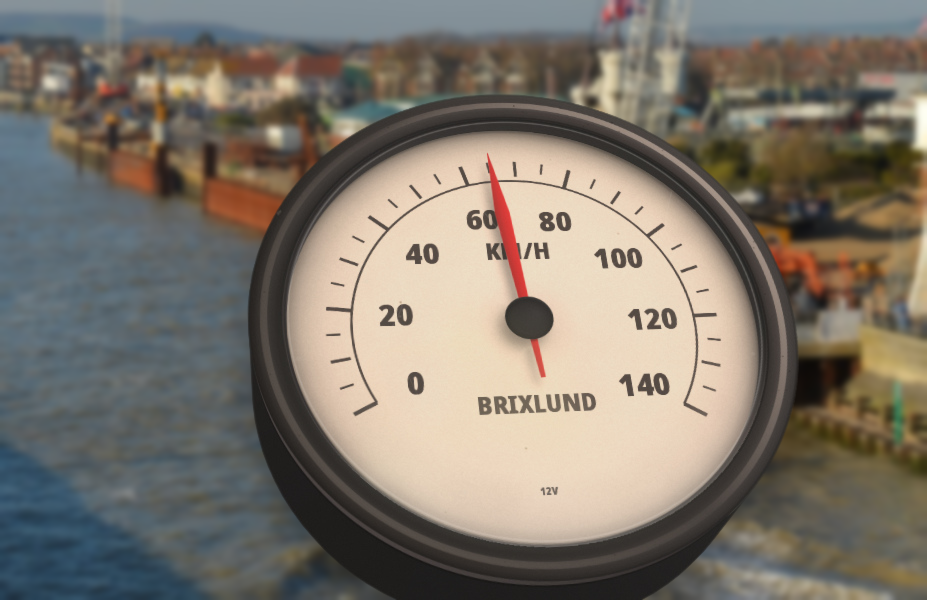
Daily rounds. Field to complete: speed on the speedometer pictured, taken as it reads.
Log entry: 65 km/h
